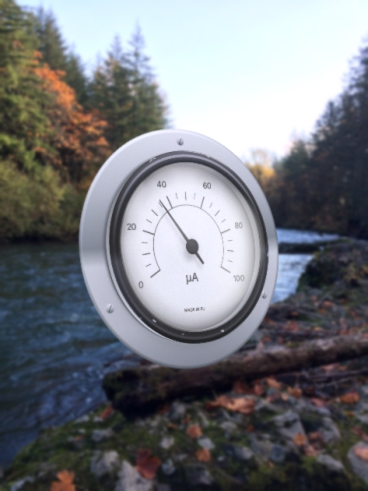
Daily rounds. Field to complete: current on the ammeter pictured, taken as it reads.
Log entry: 35 µA
